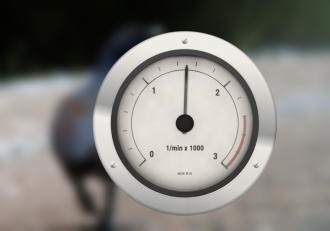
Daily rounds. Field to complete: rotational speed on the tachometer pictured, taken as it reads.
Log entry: 1500 rpm
